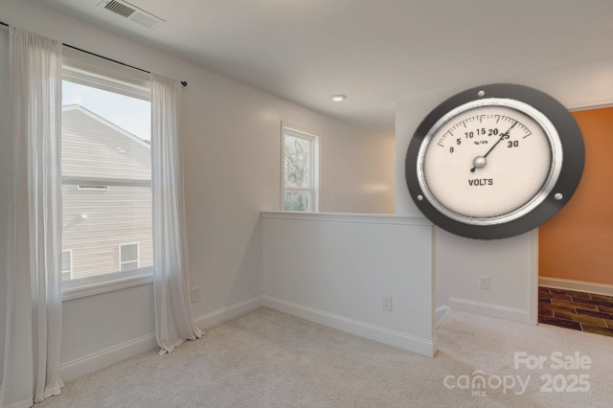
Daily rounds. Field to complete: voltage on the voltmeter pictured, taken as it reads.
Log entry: 25 V
